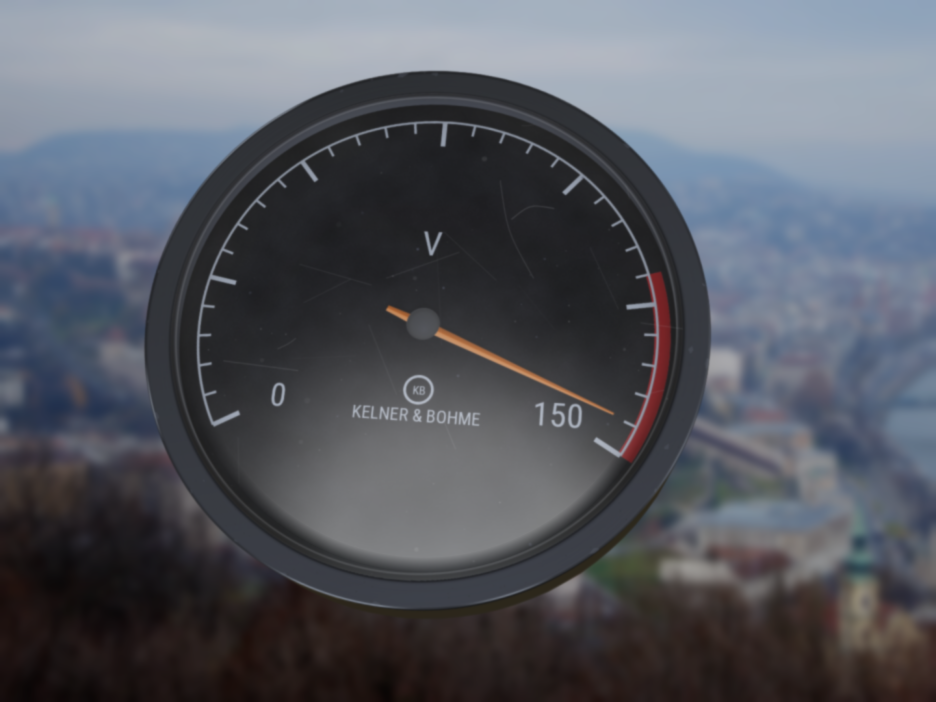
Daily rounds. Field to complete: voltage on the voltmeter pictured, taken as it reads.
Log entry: 145 V
